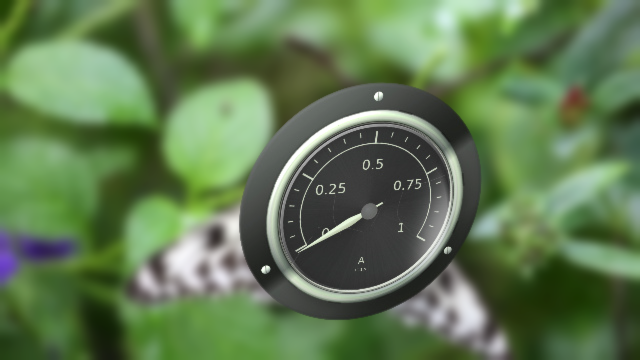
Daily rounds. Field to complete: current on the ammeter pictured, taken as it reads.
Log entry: 0 A
